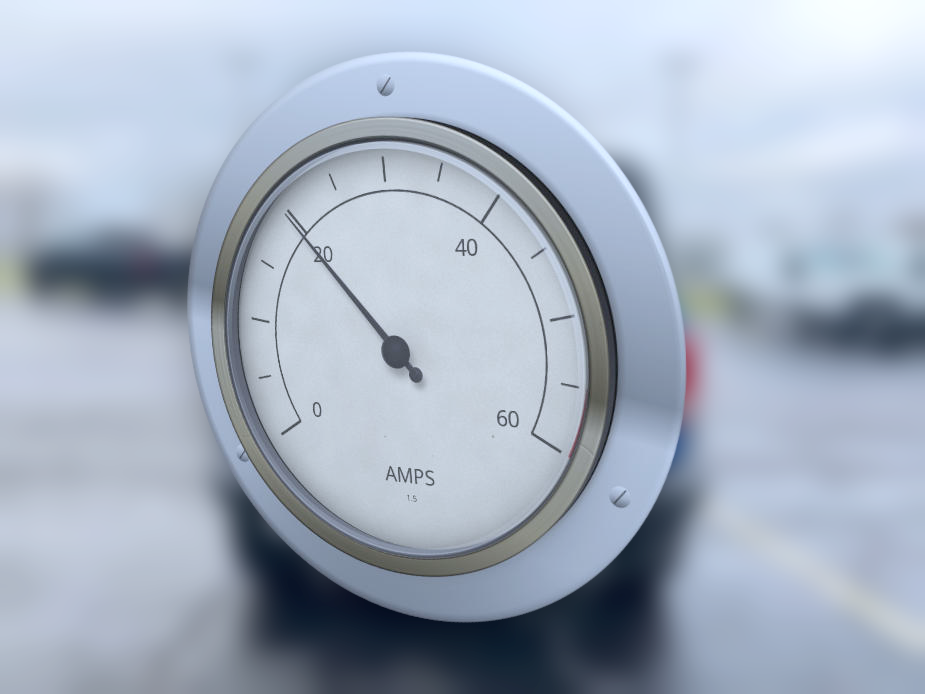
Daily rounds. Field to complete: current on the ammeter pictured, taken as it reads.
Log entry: 20 A
